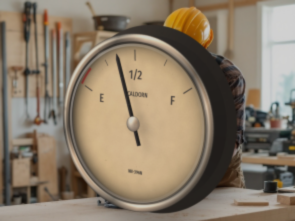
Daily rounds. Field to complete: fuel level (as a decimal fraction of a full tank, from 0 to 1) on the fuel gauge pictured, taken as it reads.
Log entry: 0.375
